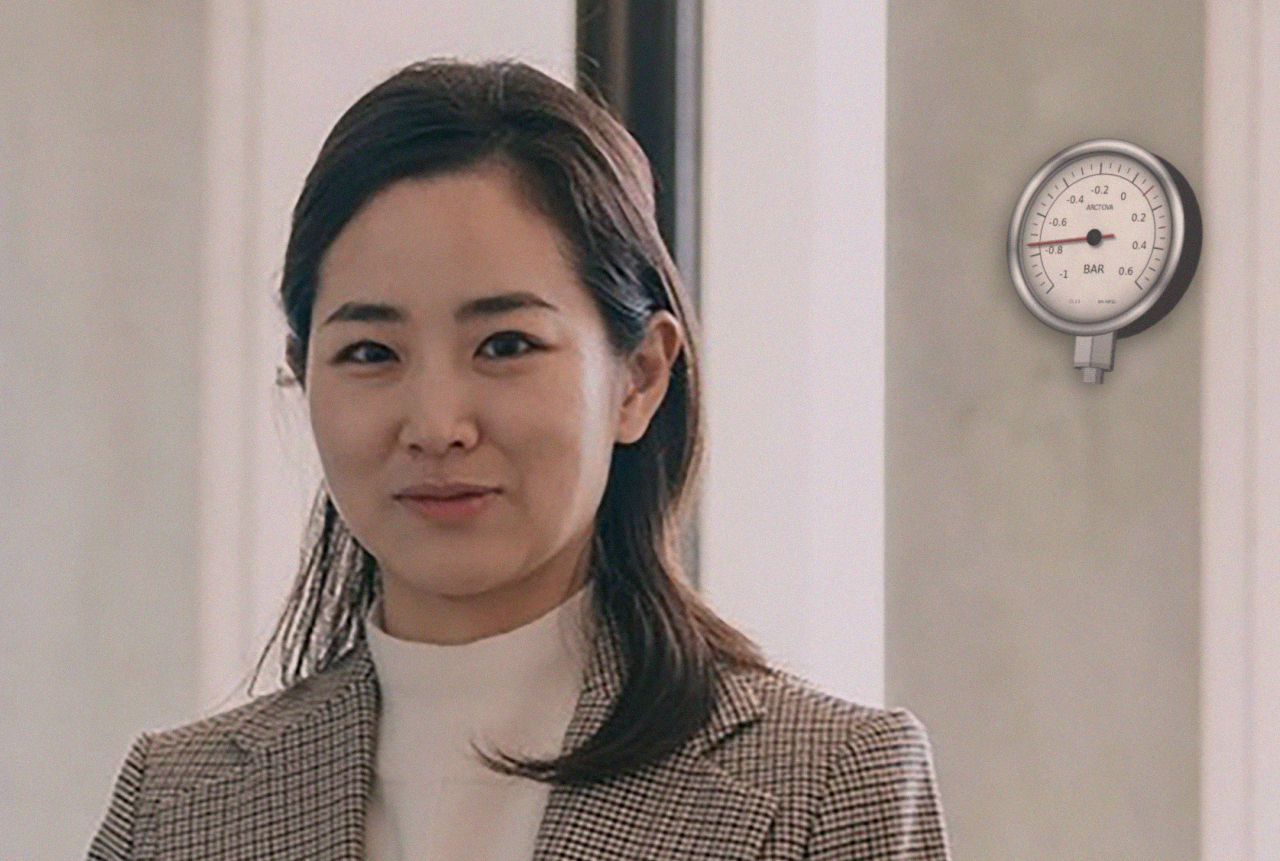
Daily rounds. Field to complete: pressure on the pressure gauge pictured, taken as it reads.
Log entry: -0.75 bar
